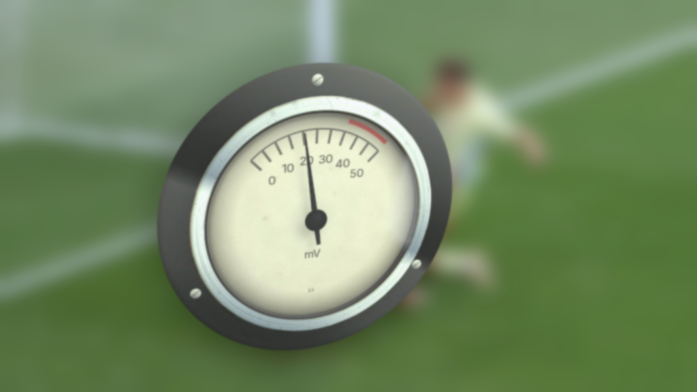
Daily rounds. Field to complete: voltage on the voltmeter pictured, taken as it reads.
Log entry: 20 mV
